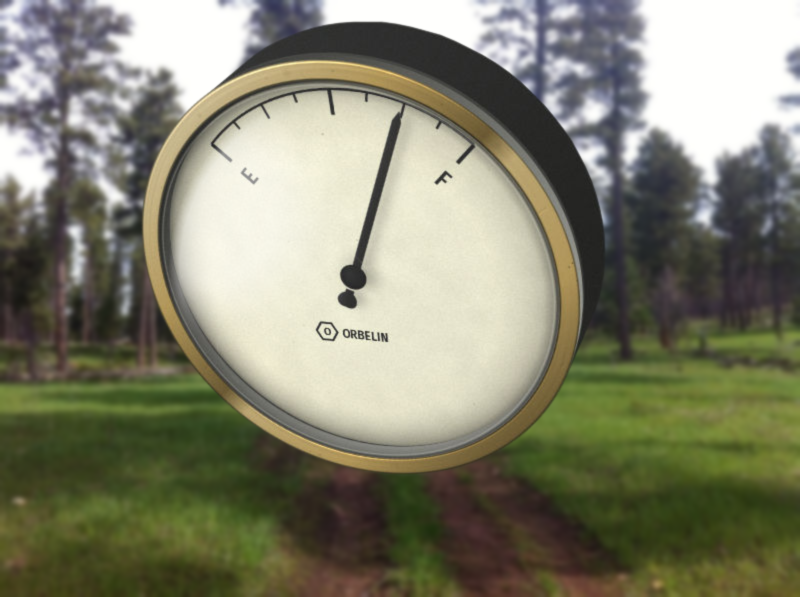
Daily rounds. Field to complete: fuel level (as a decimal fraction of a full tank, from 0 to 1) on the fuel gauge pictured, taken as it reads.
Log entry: 0.75
